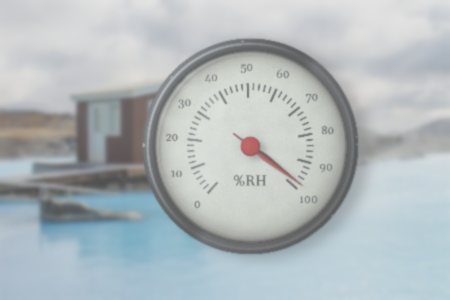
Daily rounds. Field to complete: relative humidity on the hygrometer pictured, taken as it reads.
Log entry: 98 %
